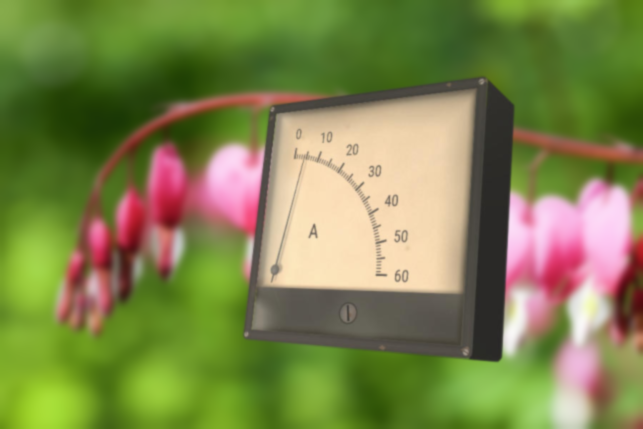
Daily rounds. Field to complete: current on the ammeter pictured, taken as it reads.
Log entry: 5 A
